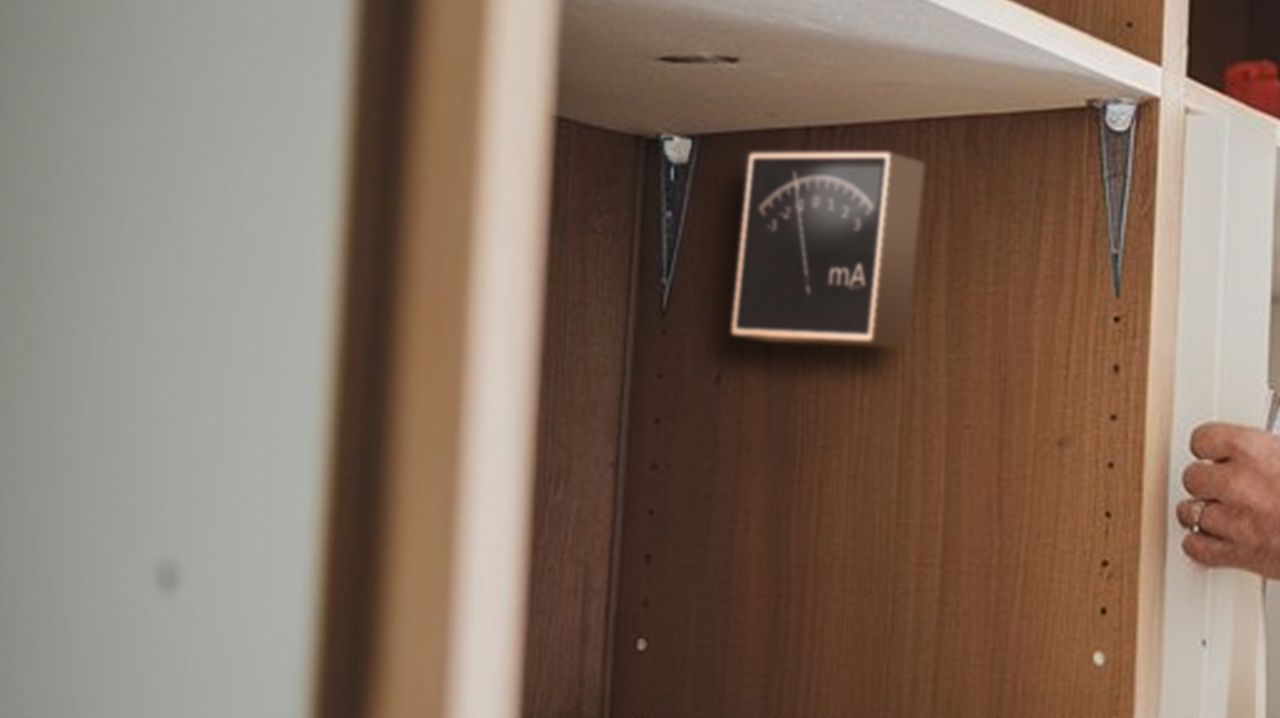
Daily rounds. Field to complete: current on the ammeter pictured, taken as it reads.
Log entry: -1 mA
